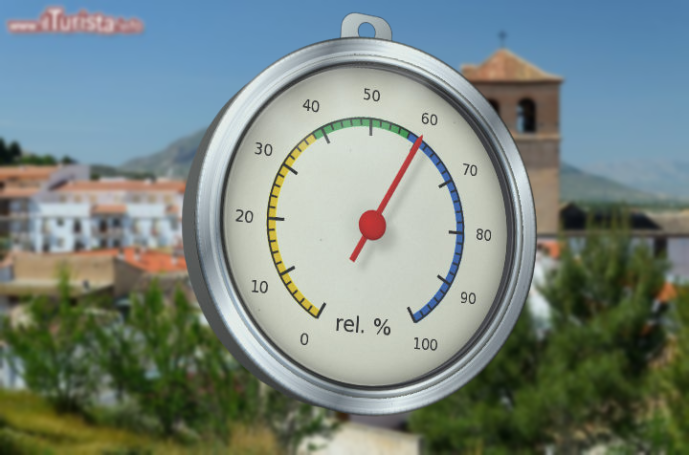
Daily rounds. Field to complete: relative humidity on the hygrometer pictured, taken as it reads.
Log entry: 60 %
